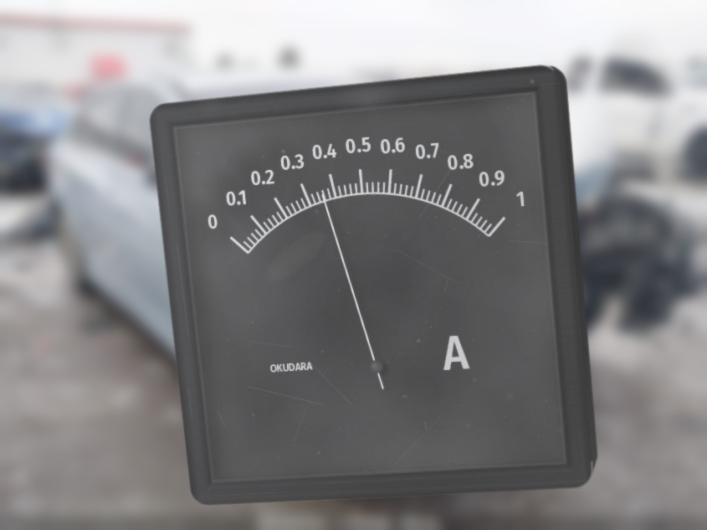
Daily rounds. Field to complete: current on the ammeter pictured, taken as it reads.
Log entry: 0.36 A
